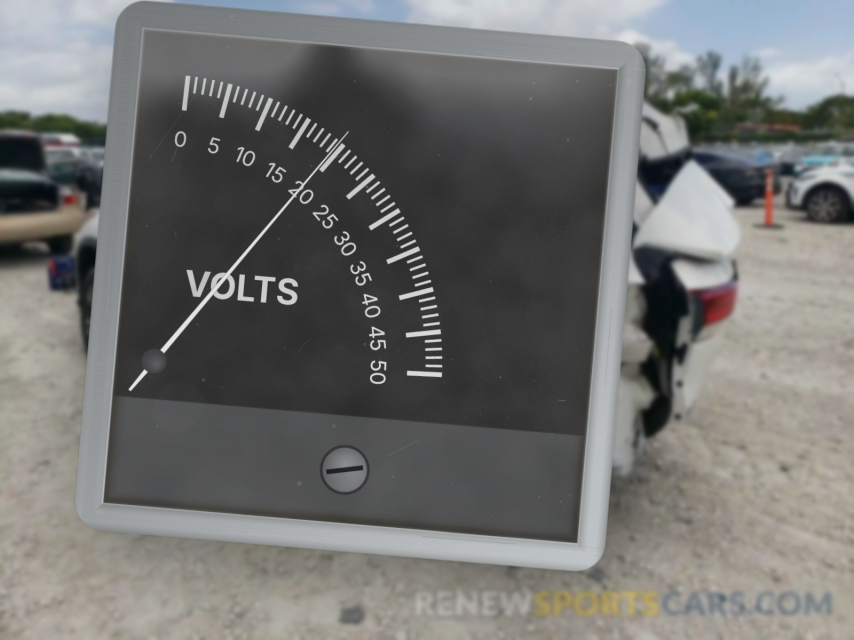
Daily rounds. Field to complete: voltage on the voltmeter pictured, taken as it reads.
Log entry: 19.5 V
